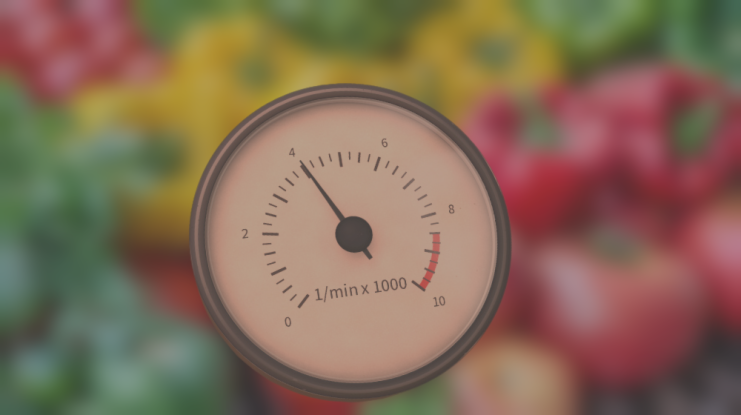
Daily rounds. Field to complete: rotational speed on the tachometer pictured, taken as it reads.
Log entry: 4000 rpm
